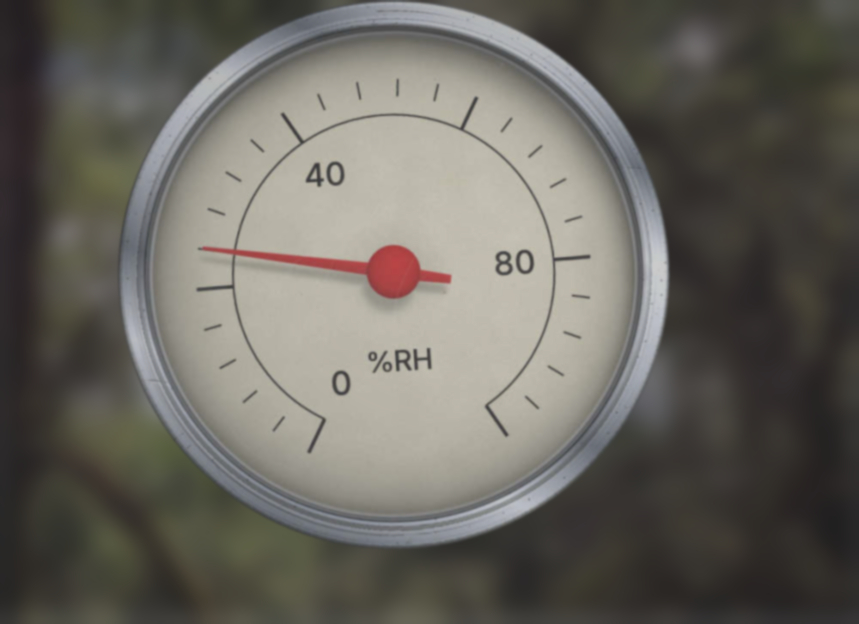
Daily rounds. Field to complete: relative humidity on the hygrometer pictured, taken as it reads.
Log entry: 24 %
